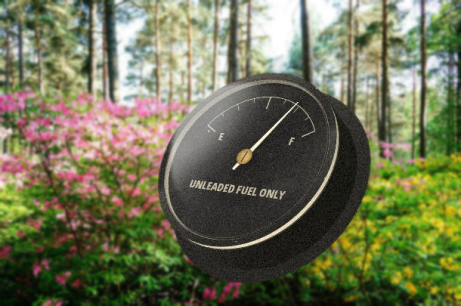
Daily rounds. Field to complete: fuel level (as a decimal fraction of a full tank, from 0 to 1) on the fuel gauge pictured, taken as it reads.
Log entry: 0.75
